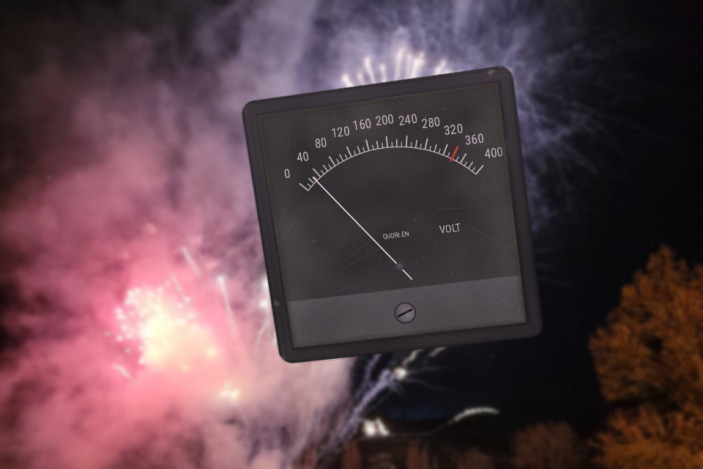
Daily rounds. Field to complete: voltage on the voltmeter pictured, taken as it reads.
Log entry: 30 V
